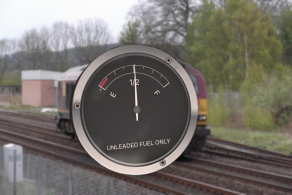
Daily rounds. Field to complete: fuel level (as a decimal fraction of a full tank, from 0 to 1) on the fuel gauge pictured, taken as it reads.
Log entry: 0.5
